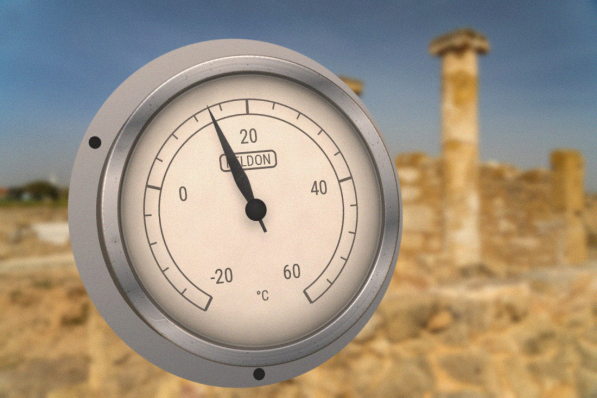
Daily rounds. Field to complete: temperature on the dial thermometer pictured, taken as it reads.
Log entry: 14 °C
